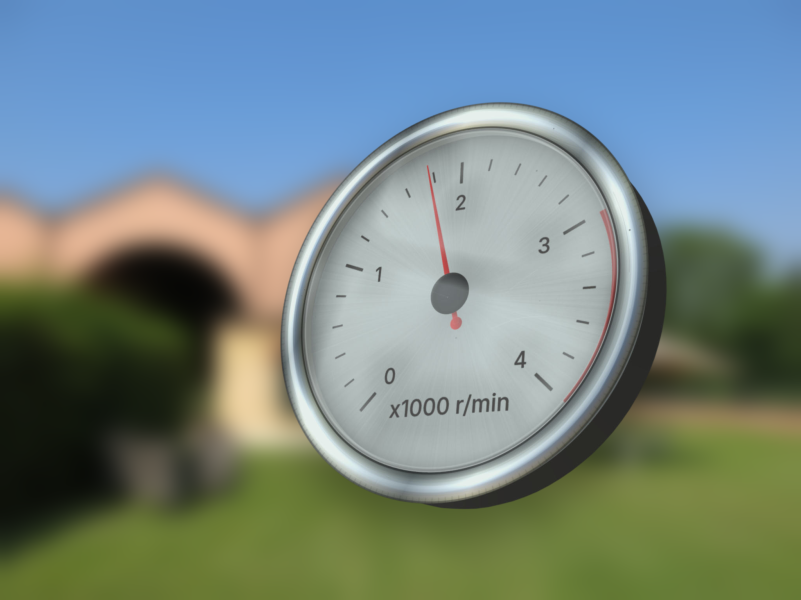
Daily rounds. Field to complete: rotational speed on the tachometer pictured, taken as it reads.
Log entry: 1800 rpm
